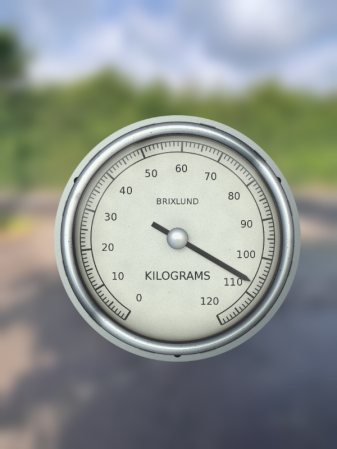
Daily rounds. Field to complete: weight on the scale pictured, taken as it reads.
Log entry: 107 kg
